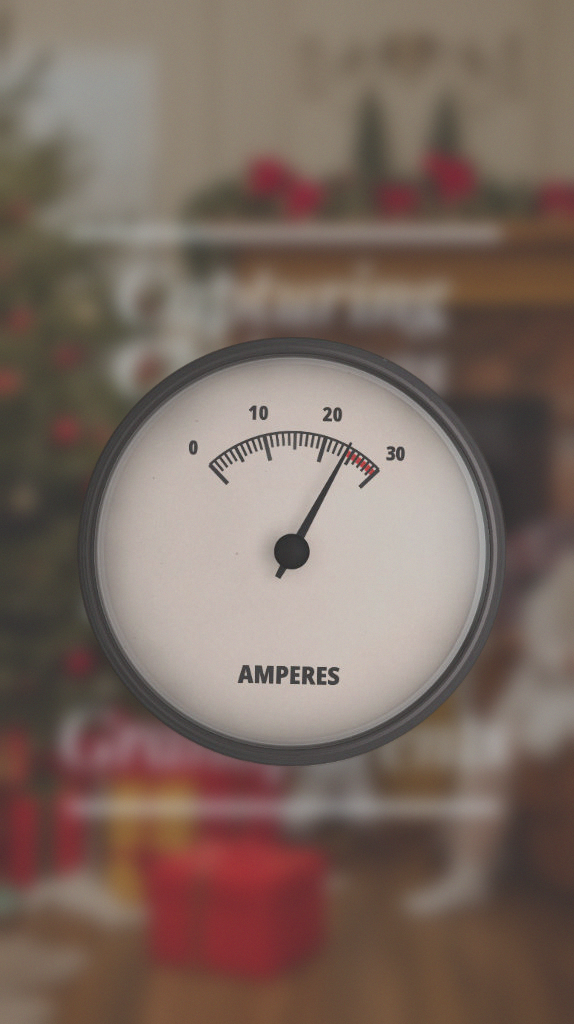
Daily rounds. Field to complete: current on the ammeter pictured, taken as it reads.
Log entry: 24 A
